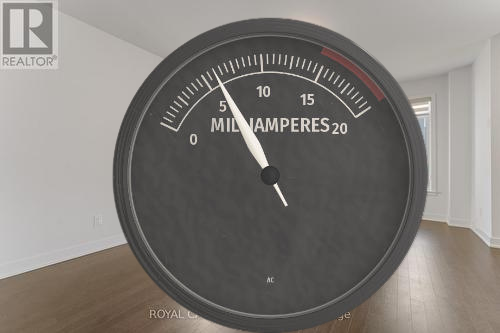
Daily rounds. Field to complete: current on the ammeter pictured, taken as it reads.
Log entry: 6 mA
